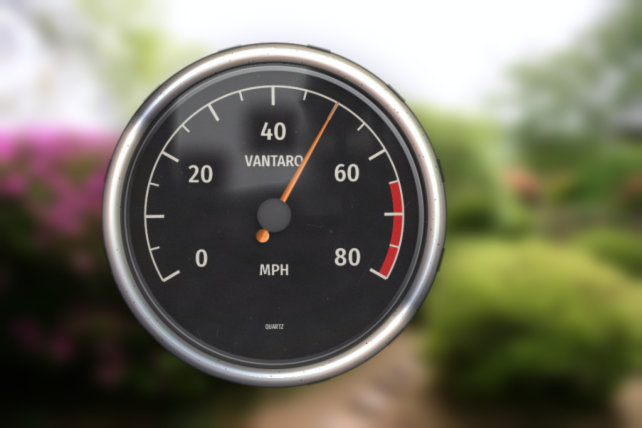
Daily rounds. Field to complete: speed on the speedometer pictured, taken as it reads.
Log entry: 50 mph
